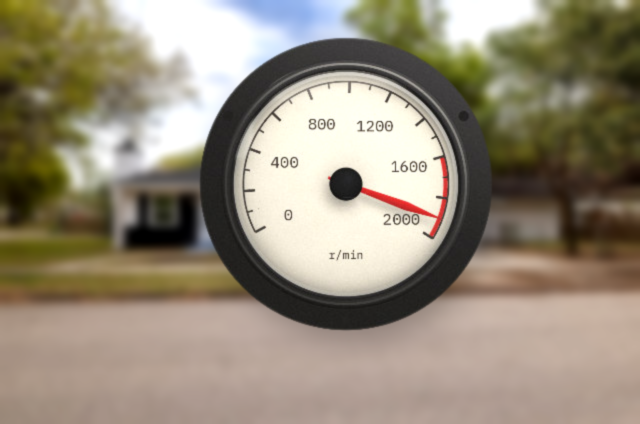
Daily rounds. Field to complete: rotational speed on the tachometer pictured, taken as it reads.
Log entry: 1900 rpm
